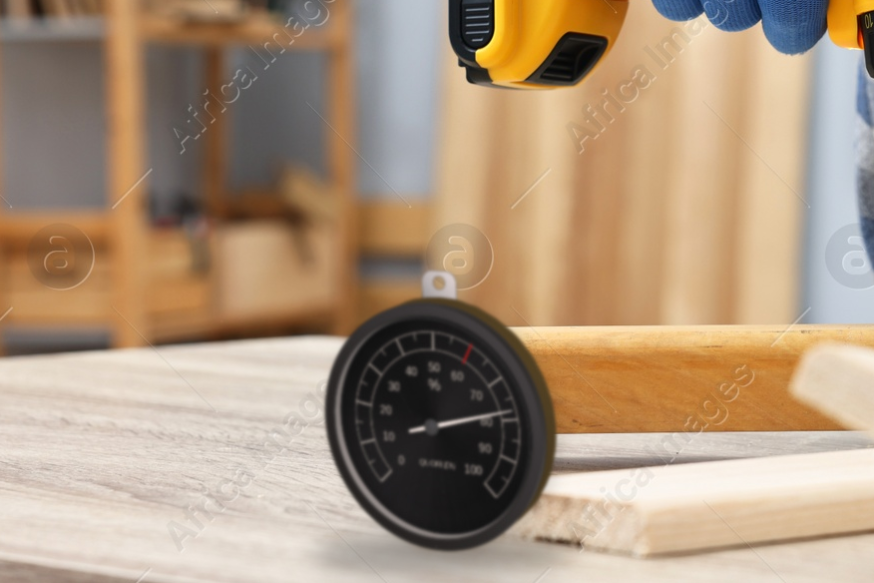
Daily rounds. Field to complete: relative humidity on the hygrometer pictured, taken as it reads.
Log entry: 77.5 %
